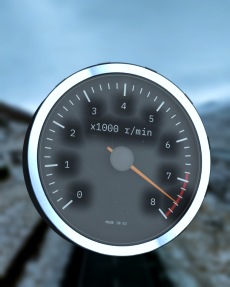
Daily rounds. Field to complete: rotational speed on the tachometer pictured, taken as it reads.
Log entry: 7600 rpm
